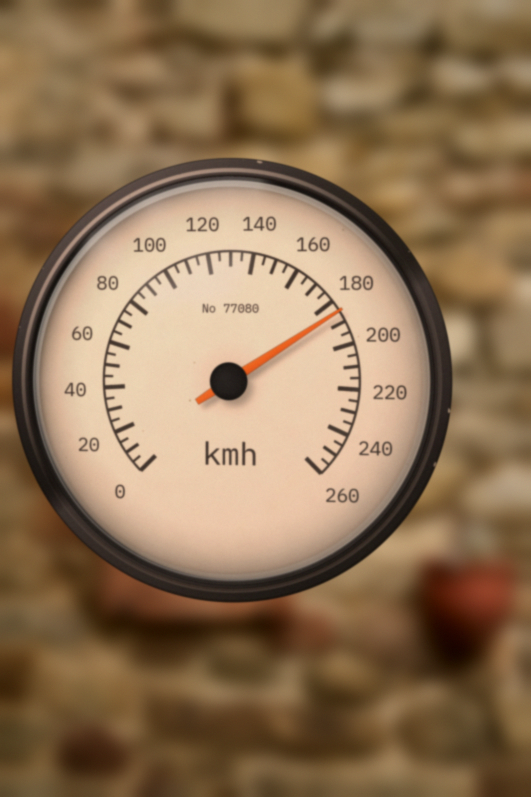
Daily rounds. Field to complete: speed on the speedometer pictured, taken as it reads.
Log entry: 185 km/h
